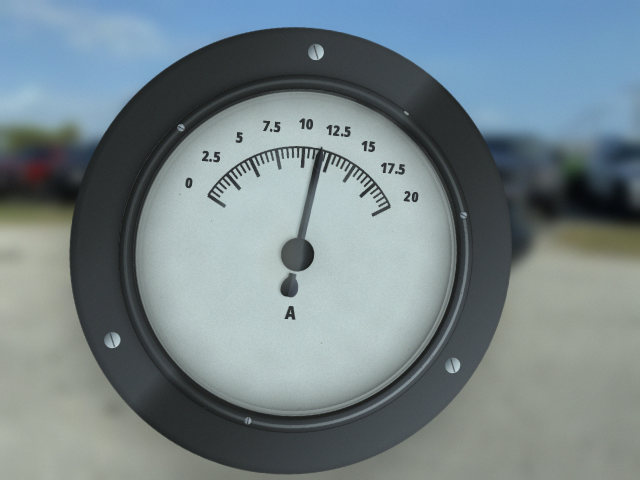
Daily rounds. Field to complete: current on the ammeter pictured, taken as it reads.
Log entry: 11.5 A
